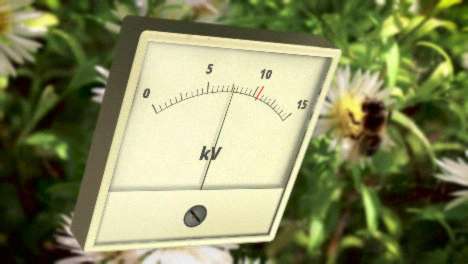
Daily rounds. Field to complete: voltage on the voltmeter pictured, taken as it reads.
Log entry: 7.5 kV
